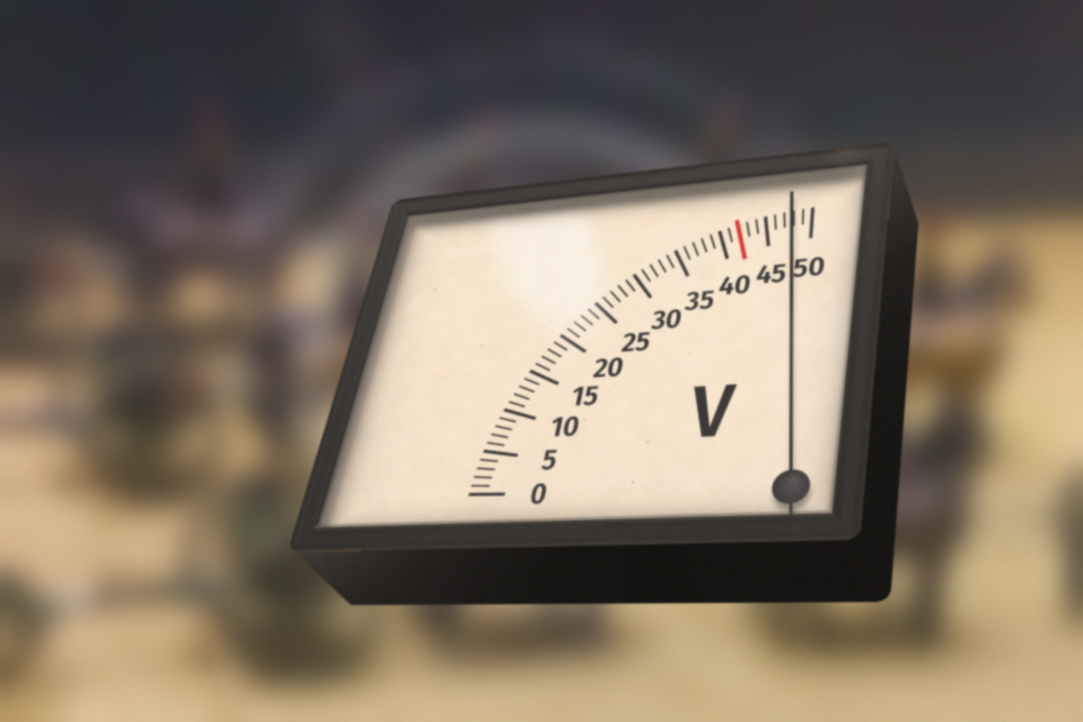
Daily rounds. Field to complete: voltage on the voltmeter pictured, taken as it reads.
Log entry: 48 V
